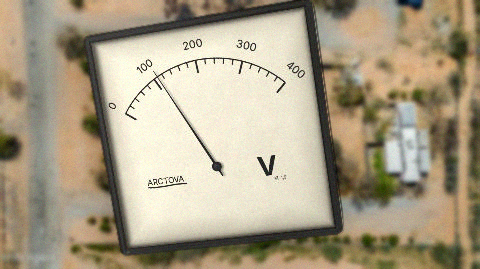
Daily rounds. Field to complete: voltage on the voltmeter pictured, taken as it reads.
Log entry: 110 V
